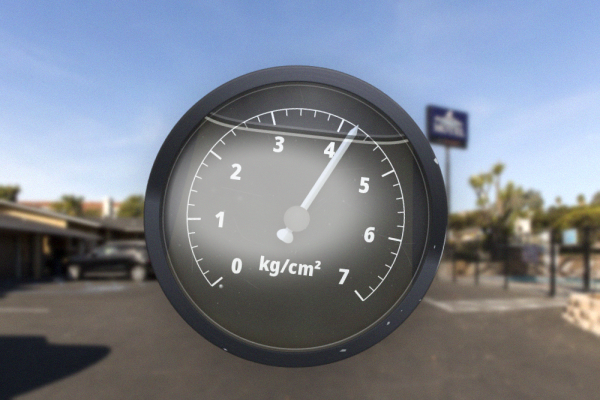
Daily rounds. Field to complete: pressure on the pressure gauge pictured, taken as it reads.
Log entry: 4.2 kg/cm²
